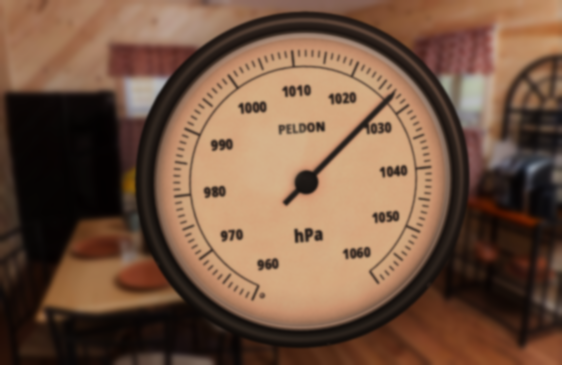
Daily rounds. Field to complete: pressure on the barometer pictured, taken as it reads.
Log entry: 1027 hPa
